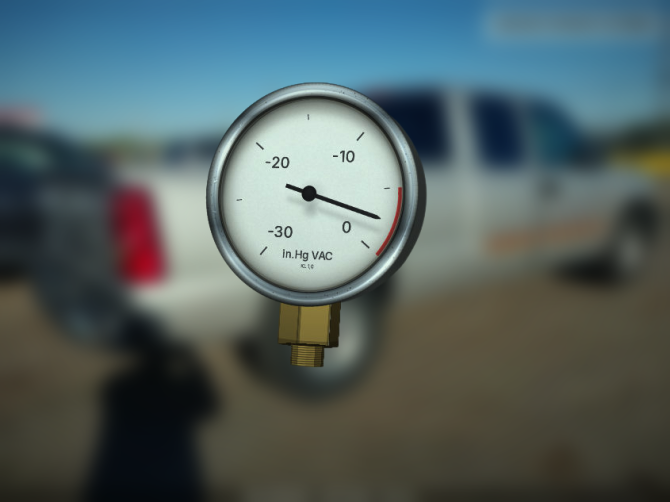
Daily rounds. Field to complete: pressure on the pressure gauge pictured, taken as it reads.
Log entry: -2.5 inHg
